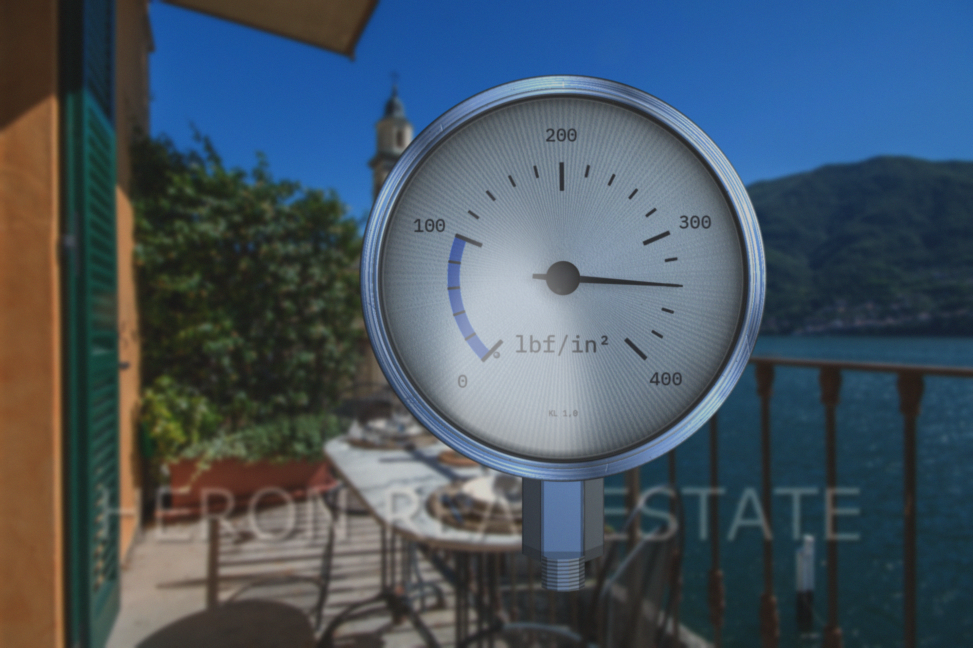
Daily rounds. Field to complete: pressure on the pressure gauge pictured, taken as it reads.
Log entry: 340 psi
